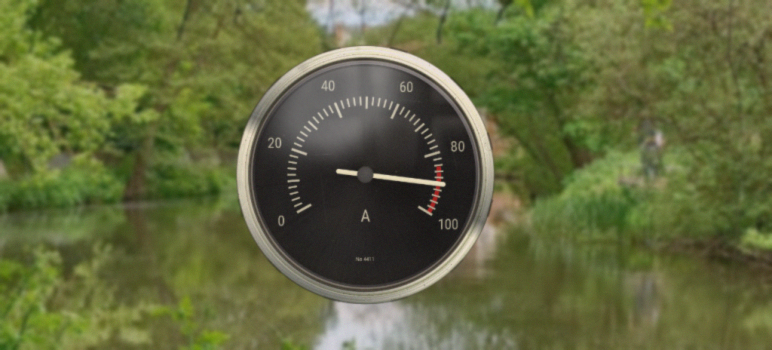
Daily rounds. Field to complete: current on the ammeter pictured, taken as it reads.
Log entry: 90 A
